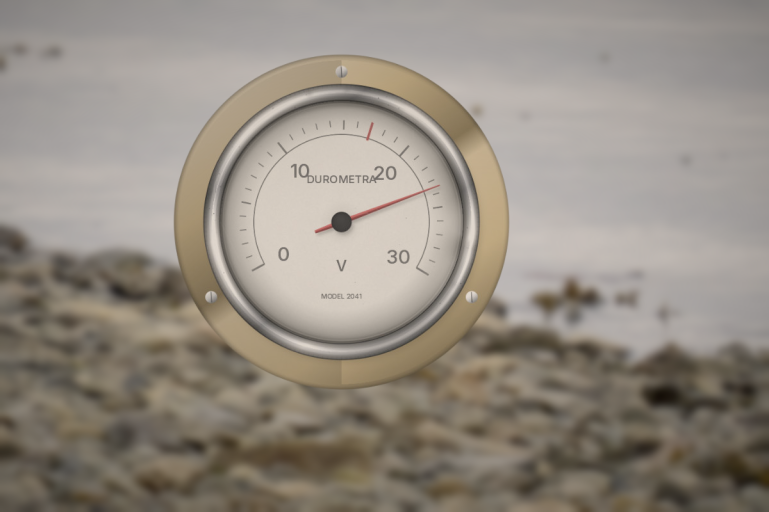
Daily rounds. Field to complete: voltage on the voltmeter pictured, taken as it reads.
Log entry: 23.5 V
